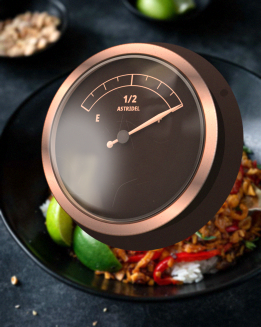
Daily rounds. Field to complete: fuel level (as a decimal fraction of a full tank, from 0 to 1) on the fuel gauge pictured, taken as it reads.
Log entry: 1
